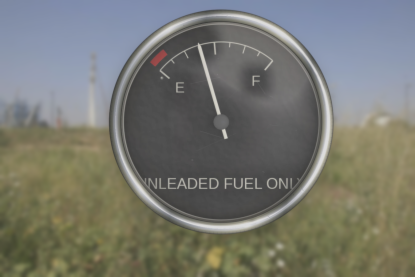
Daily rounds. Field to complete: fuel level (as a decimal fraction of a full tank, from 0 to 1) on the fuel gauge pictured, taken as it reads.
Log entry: 0.375
